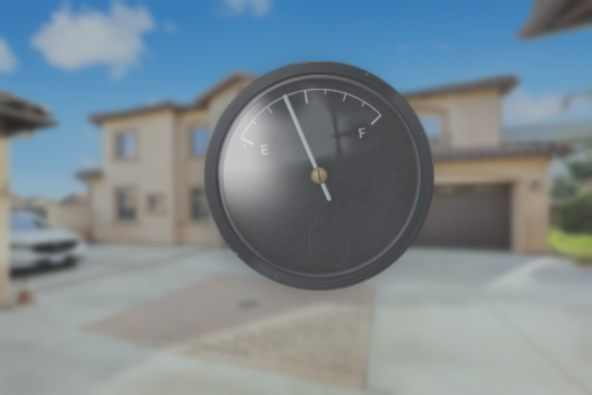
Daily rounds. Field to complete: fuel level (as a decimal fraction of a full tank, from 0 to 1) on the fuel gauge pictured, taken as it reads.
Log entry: 0.375
